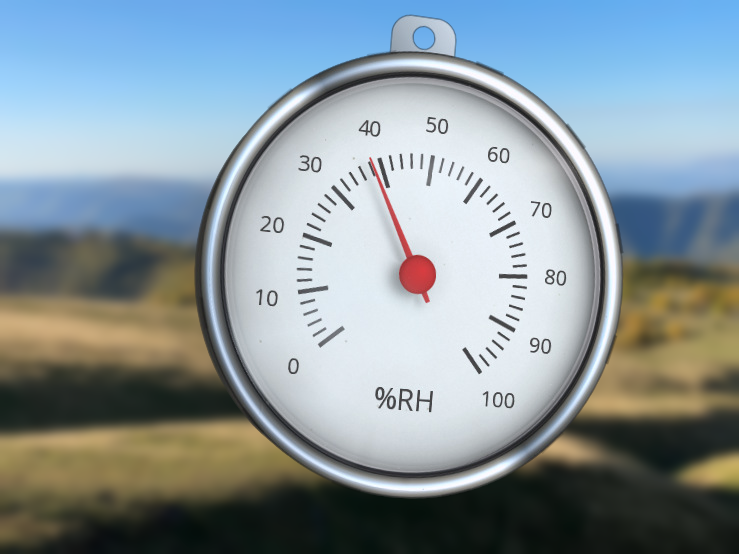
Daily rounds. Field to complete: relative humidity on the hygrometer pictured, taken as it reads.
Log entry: 38 %
